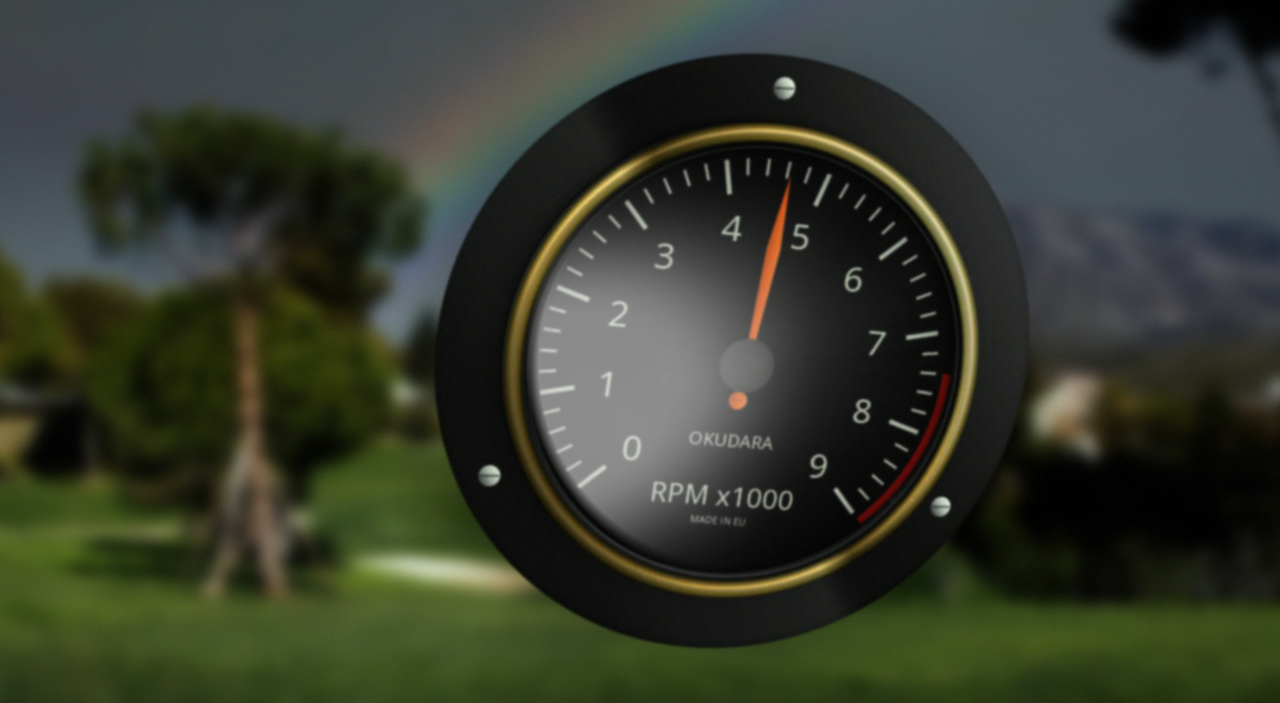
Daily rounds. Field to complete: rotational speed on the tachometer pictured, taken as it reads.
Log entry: 4600 rpm
